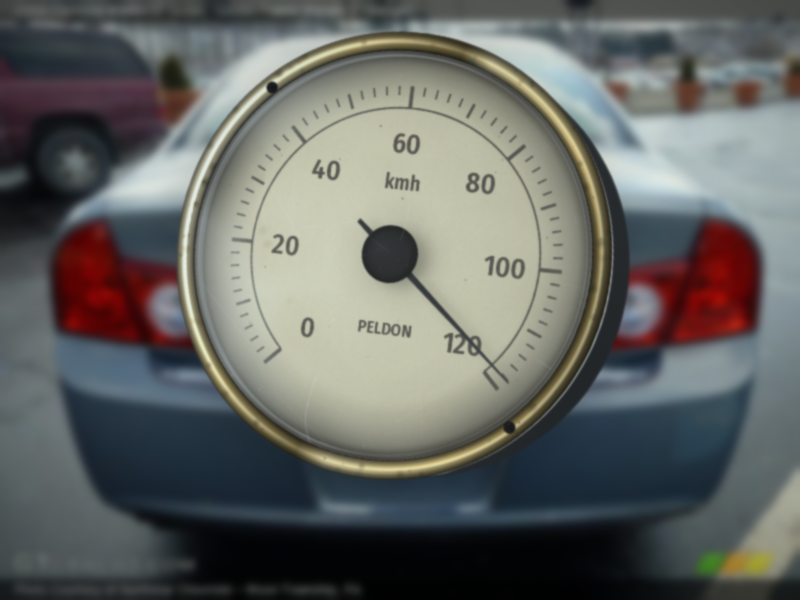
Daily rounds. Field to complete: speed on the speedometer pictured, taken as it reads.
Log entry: 118 km/h
